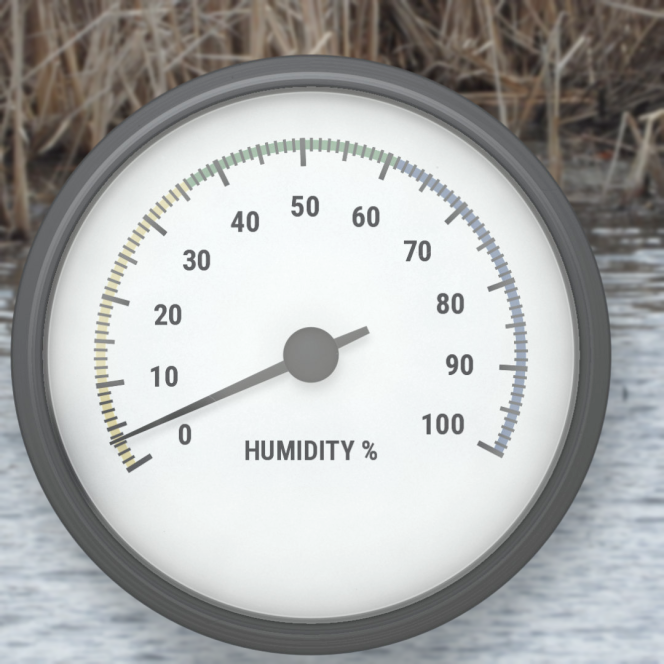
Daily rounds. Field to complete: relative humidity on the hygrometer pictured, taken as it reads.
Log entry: 3.5 %
